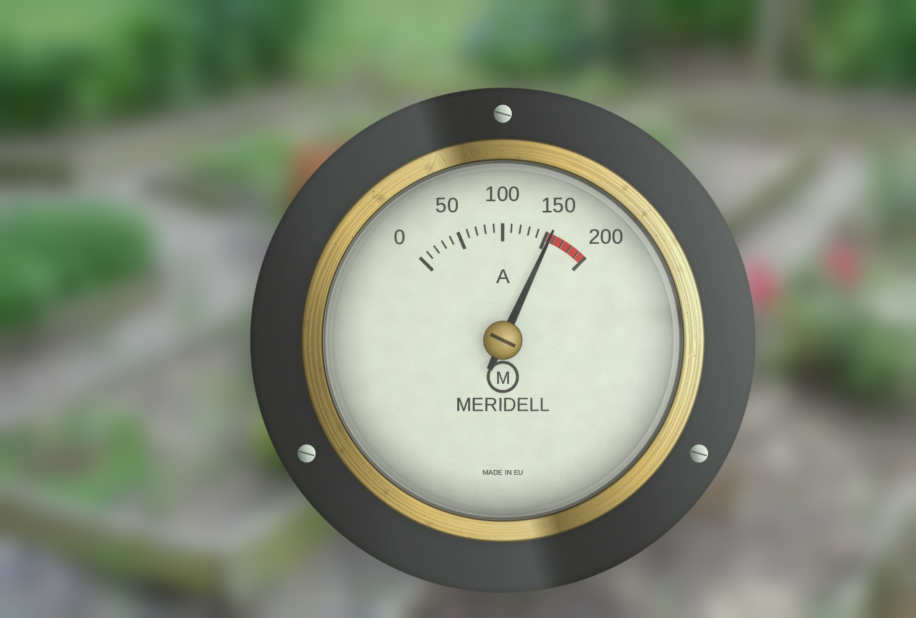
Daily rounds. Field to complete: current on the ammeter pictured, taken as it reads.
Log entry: 155 A
